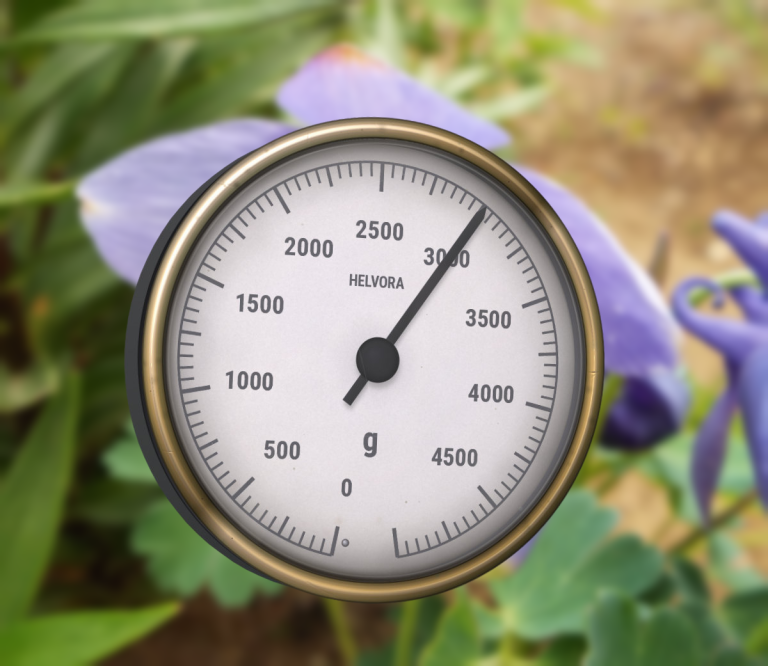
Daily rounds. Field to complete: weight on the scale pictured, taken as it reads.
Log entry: 3000 g
